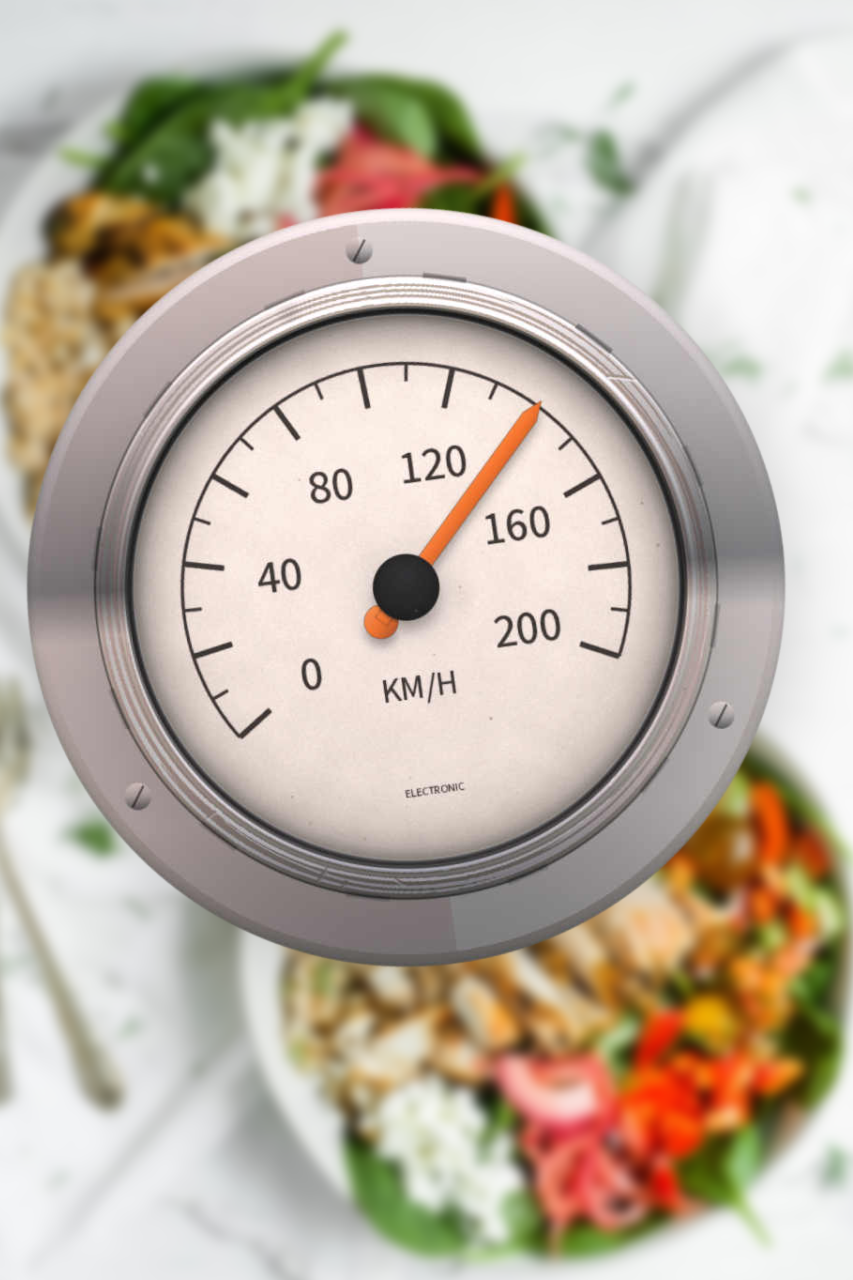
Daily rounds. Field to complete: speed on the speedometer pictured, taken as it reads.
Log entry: 140 km/h
